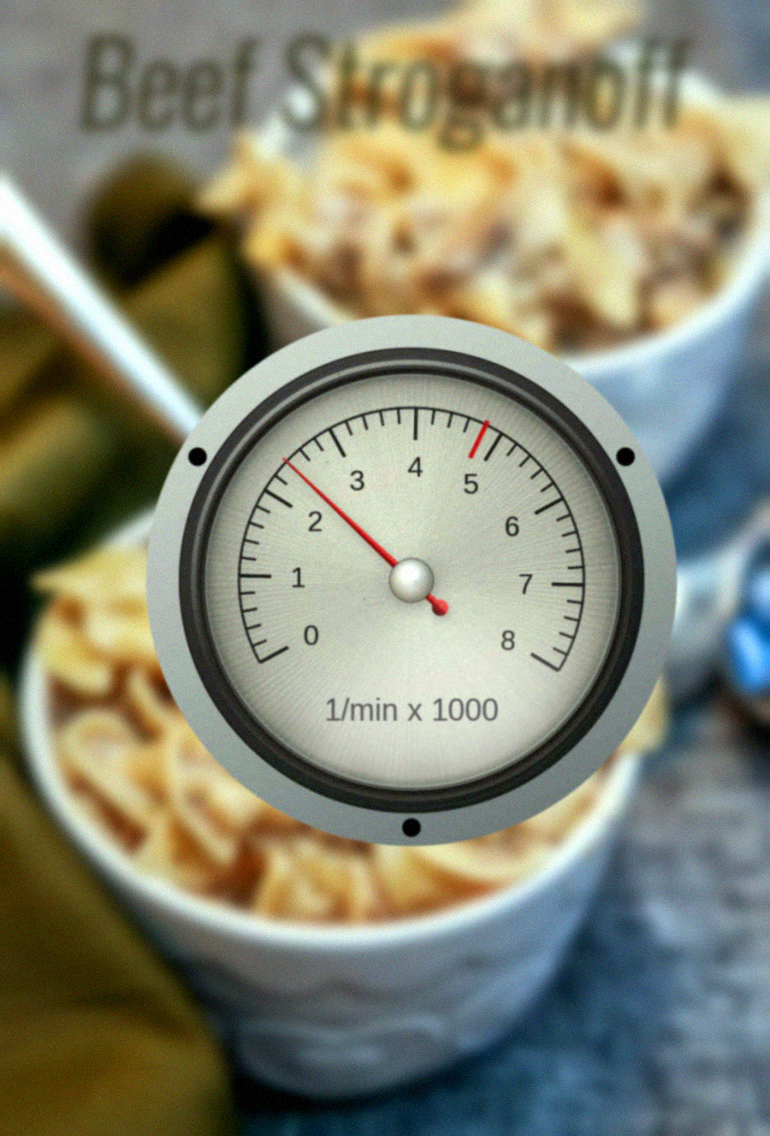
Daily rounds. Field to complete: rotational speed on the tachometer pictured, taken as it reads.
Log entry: 2400 rpm
